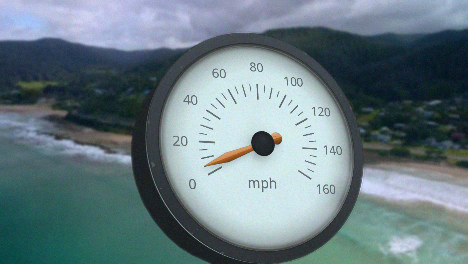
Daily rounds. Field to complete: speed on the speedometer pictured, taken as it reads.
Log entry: 5 mph
